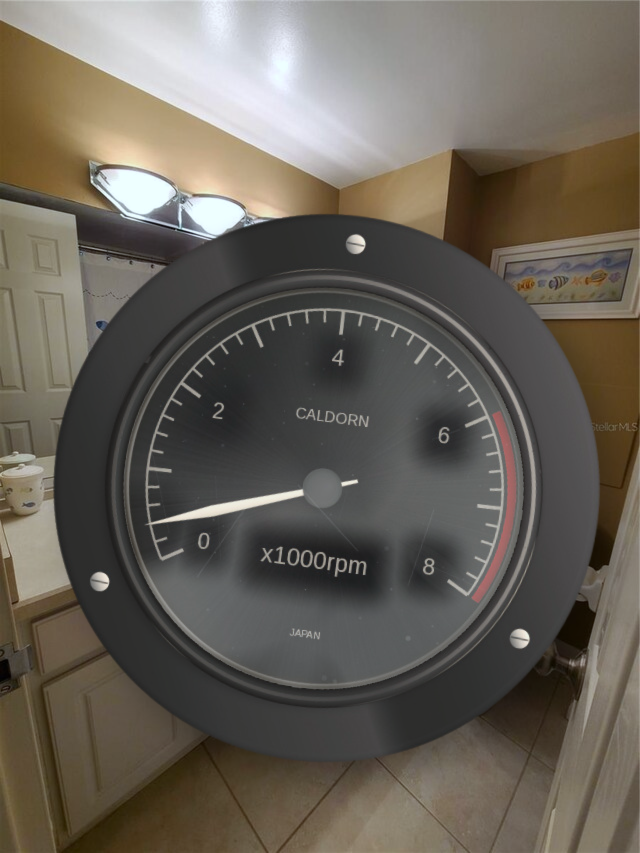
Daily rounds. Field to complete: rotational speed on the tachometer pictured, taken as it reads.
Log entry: 400 rpm
